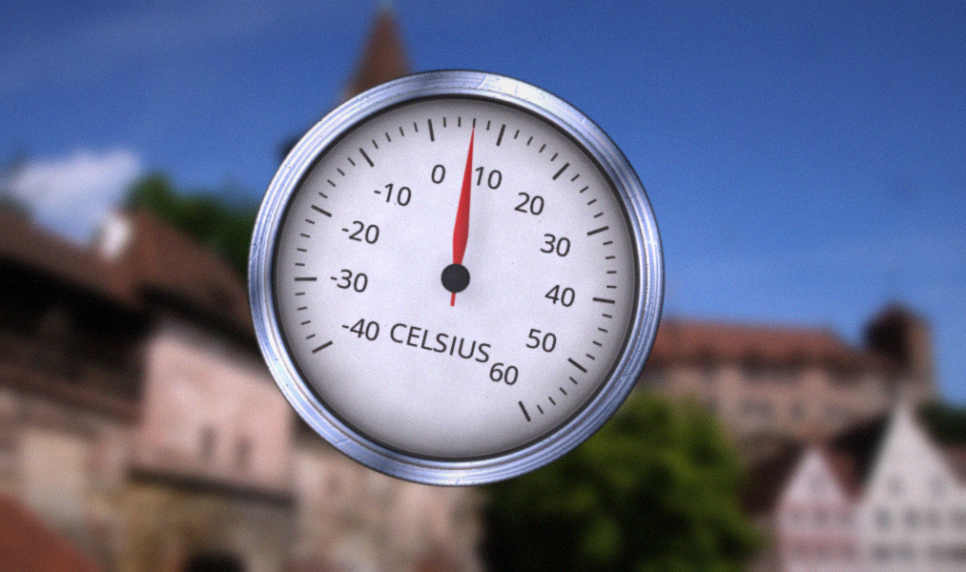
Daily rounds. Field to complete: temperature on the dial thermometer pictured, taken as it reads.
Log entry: 6 °C
